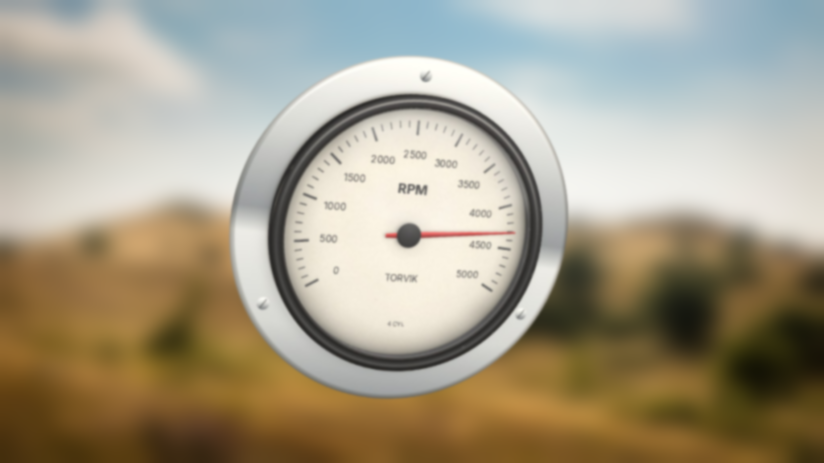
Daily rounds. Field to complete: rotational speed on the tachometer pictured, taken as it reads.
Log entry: 4300 rpm
